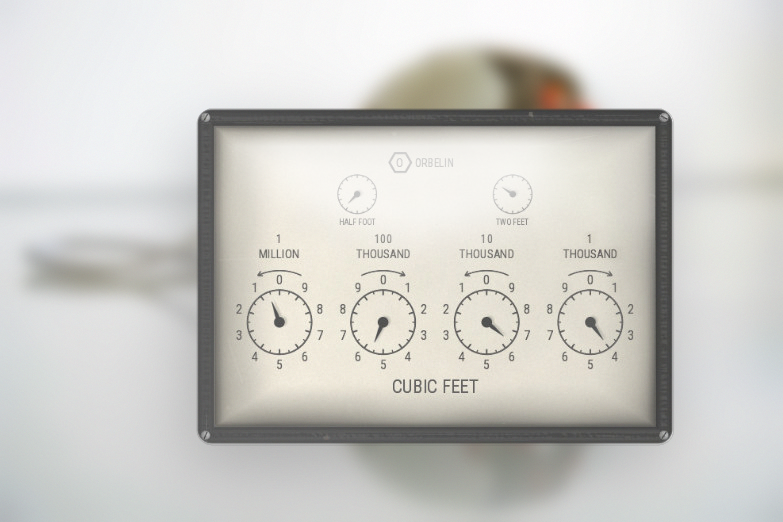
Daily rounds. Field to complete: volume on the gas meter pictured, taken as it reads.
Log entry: 56400 ft³
